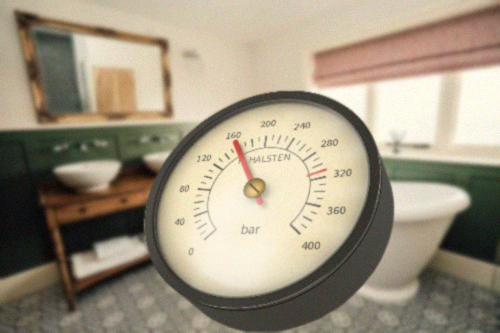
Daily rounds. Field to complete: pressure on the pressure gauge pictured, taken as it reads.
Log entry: 160 bar
